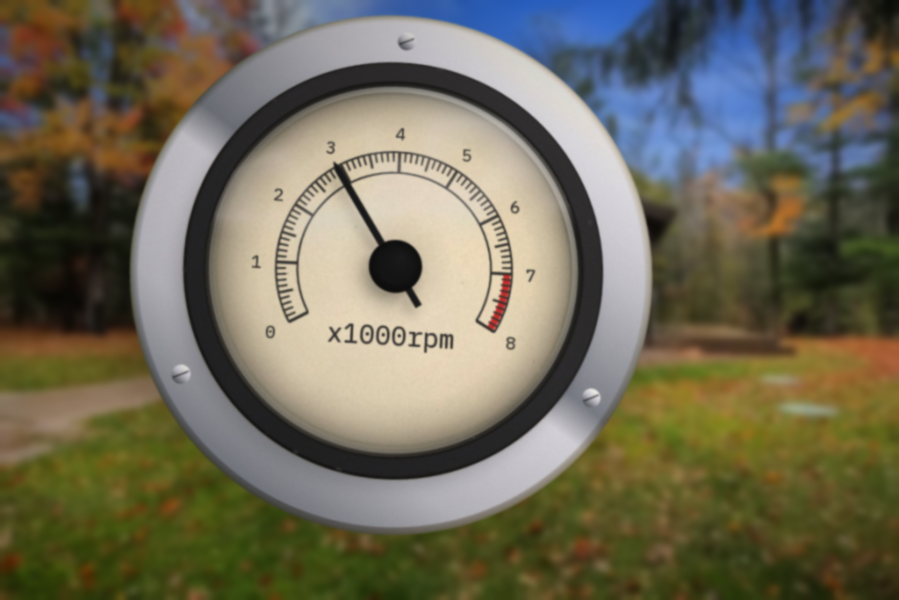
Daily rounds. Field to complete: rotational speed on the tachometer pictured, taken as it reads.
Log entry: 2900 rpm
